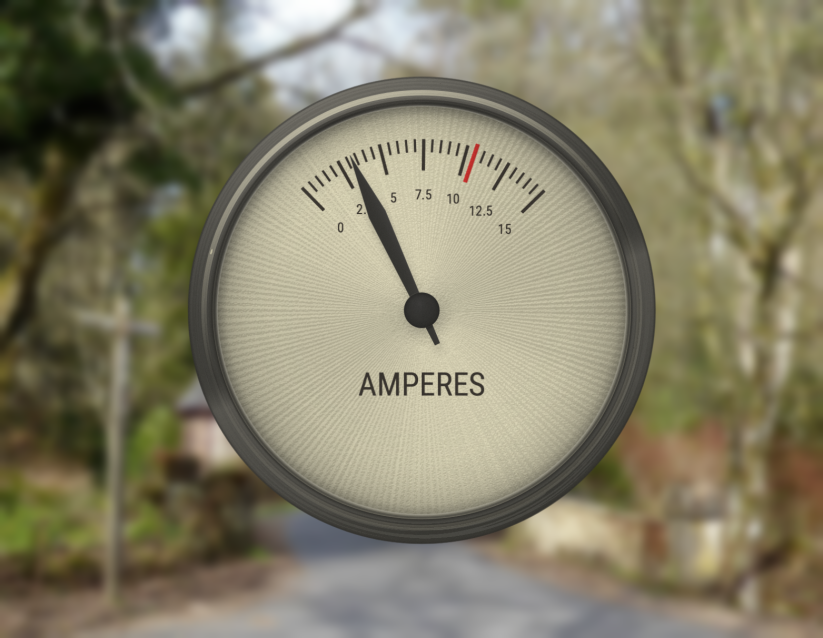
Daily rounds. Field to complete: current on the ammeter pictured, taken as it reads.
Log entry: 3.25 A
